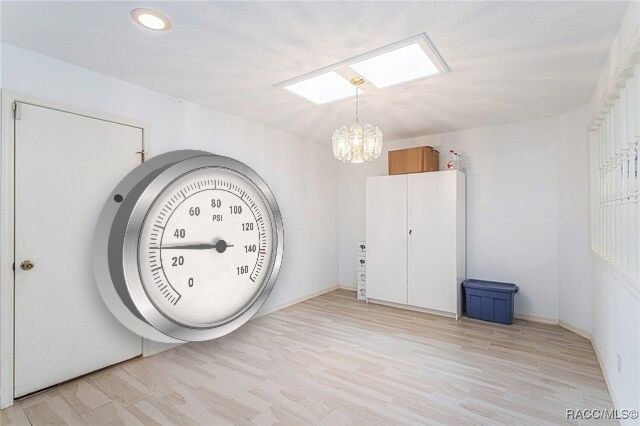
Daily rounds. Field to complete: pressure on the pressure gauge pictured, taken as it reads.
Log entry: 30 psi
